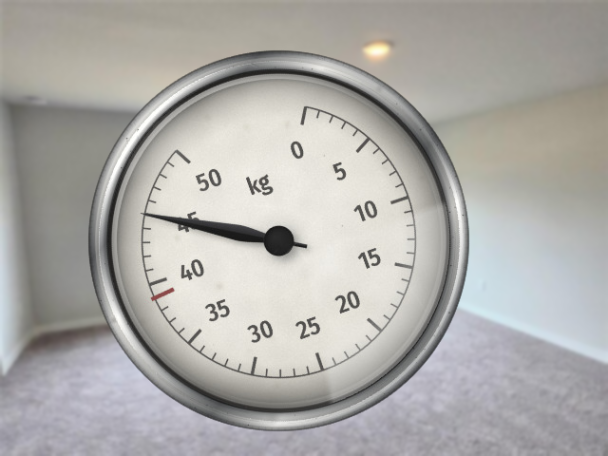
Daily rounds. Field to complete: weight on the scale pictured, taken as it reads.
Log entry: 45 kg
